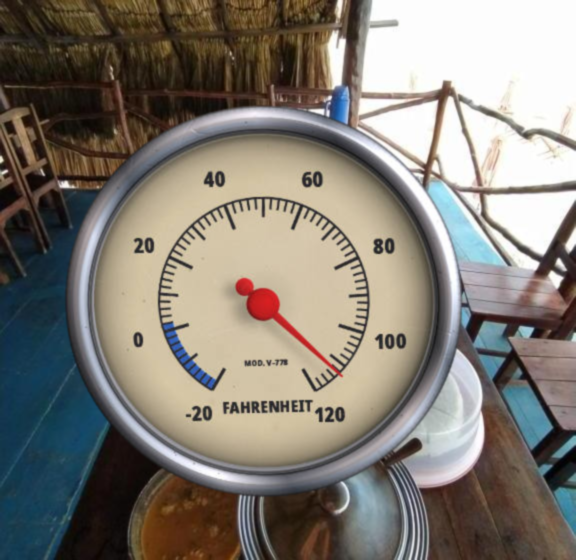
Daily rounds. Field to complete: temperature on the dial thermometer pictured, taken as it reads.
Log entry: 112 °F
